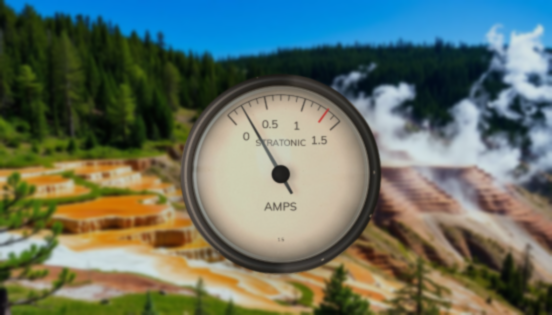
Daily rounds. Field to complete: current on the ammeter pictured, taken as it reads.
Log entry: 0.2 A
